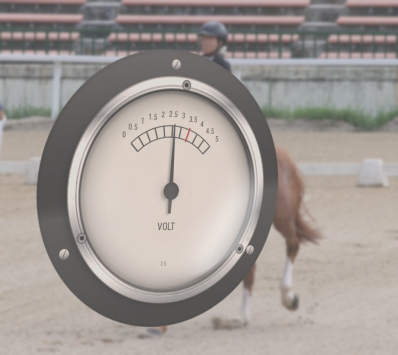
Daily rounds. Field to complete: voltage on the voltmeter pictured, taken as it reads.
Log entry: 2.5 V
